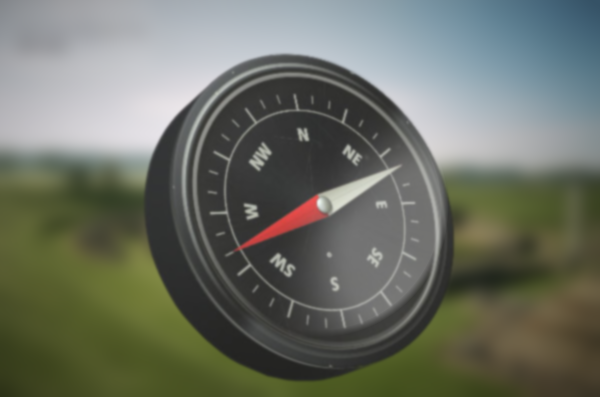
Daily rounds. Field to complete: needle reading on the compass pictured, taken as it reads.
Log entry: 250 °
